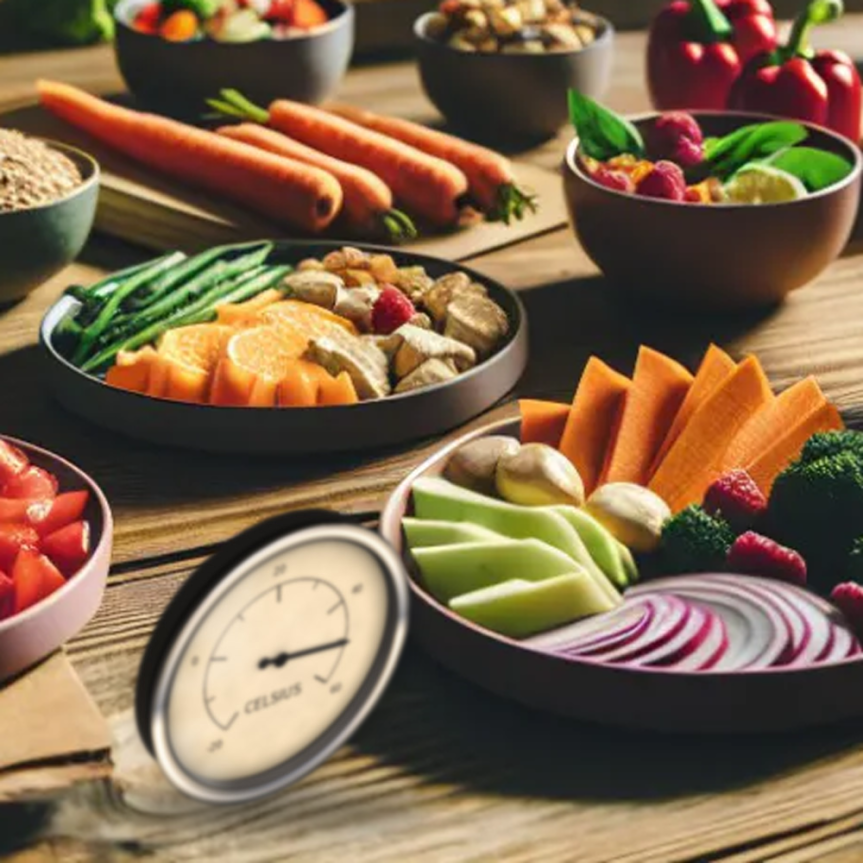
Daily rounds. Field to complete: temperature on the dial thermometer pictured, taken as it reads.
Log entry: 50 °C
